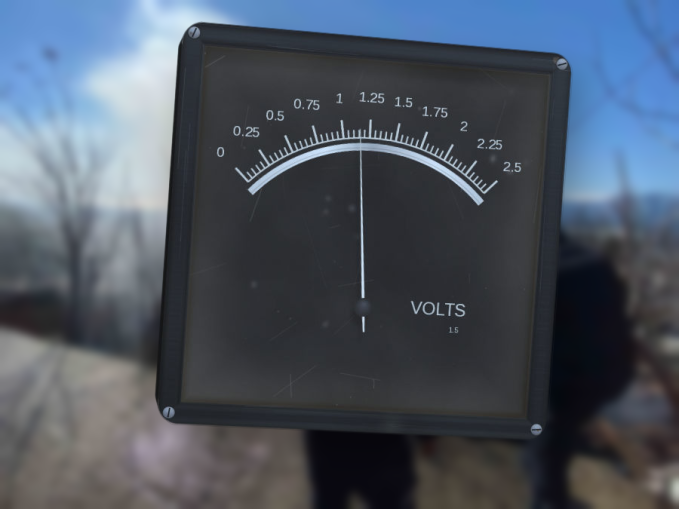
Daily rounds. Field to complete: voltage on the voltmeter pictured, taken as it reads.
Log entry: 1.15 V
